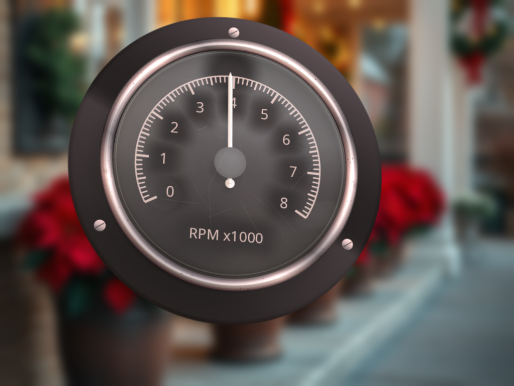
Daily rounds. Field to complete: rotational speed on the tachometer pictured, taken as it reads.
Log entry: 3900 rpm
